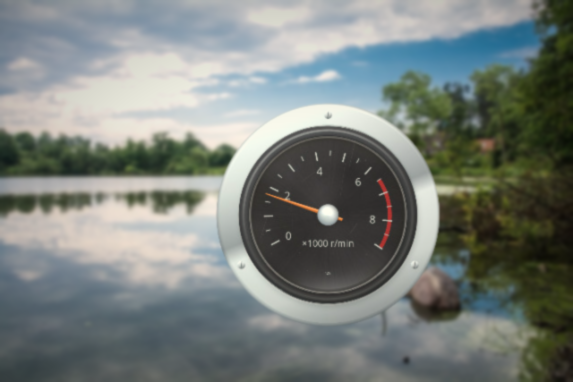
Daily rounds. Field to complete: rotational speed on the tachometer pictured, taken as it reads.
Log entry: 1750 rpm
